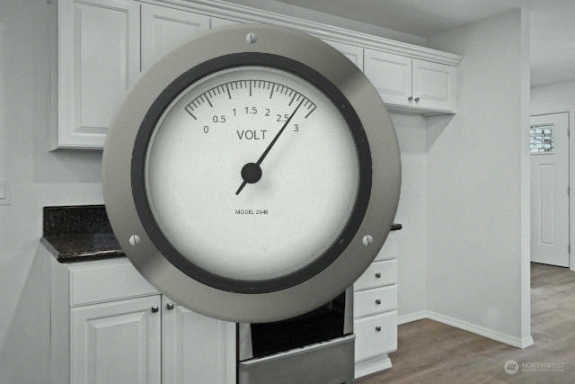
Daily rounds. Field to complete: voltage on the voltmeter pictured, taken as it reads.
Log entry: 2.7 V
